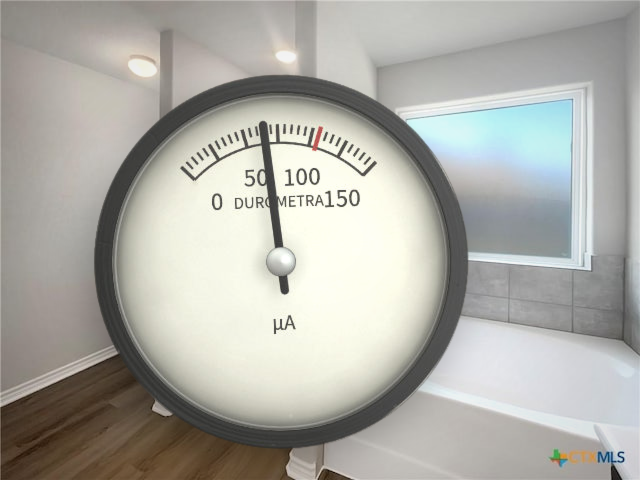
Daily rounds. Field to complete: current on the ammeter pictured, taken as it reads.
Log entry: 65 µA
